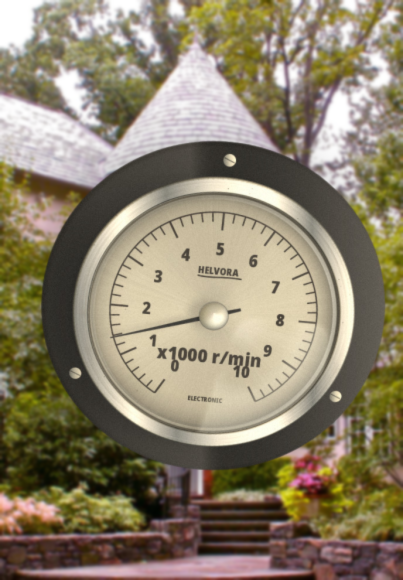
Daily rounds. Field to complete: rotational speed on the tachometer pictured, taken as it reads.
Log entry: 1400 rpm
